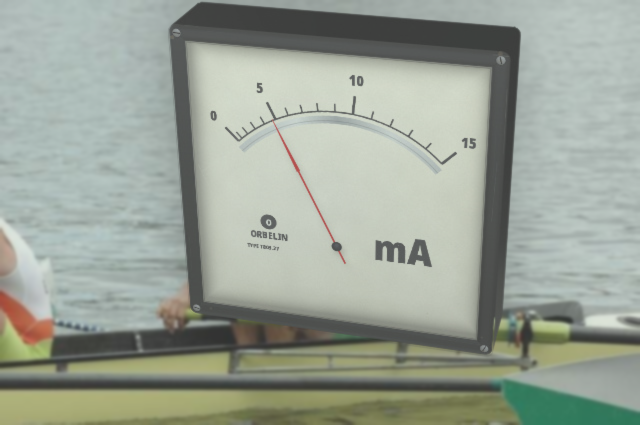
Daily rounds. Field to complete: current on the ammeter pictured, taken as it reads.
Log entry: 5 mA
